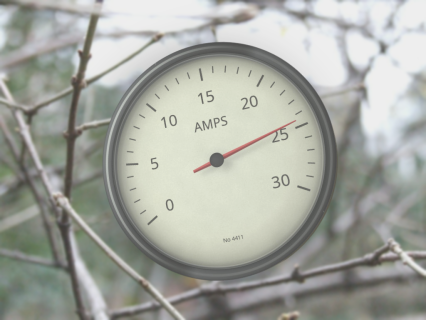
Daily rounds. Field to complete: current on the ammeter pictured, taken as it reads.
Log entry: 24.5 A
